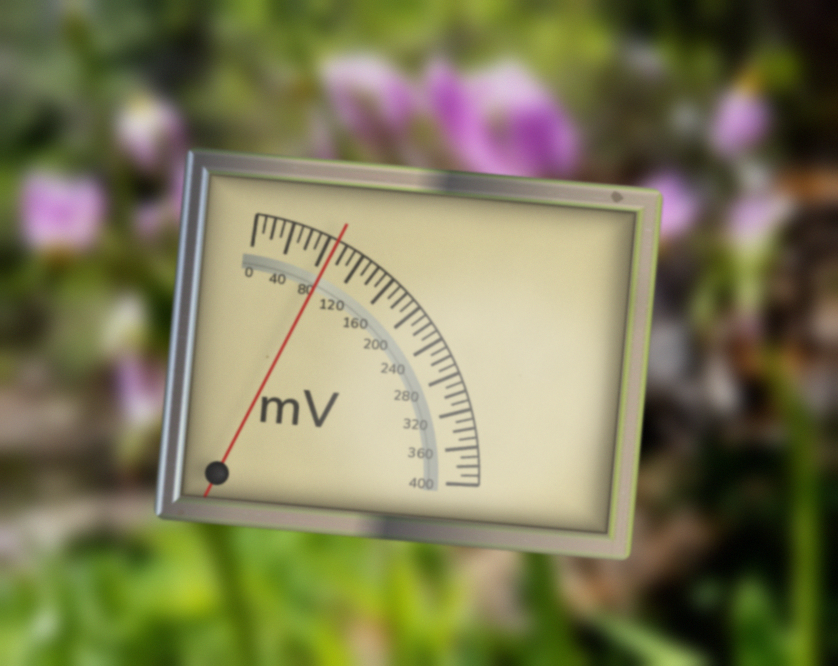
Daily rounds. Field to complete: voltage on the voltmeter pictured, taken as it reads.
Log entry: 90 mV
